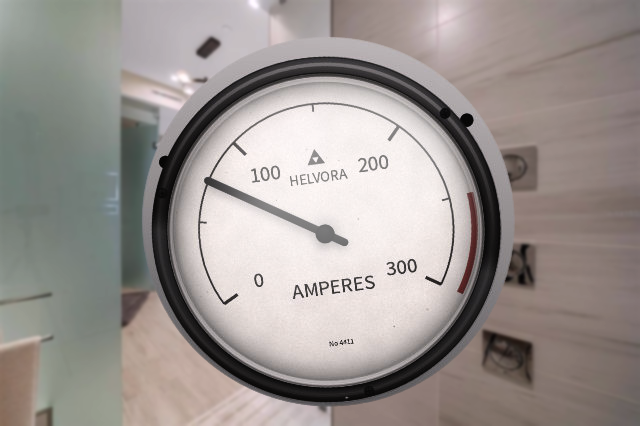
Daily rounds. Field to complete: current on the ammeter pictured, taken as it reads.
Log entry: 75 A
